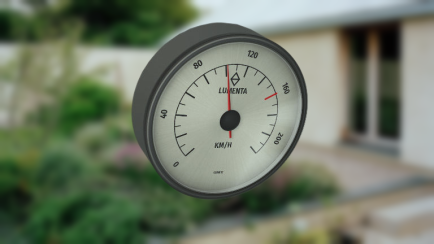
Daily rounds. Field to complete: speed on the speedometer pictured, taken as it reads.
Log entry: 100 km/h
